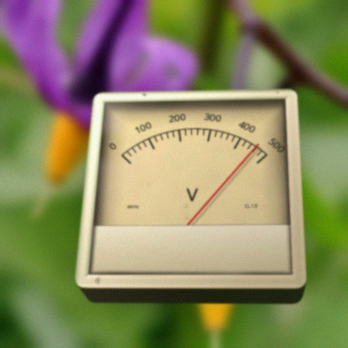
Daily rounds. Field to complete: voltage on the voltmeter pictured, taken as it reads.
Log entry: 460 V
